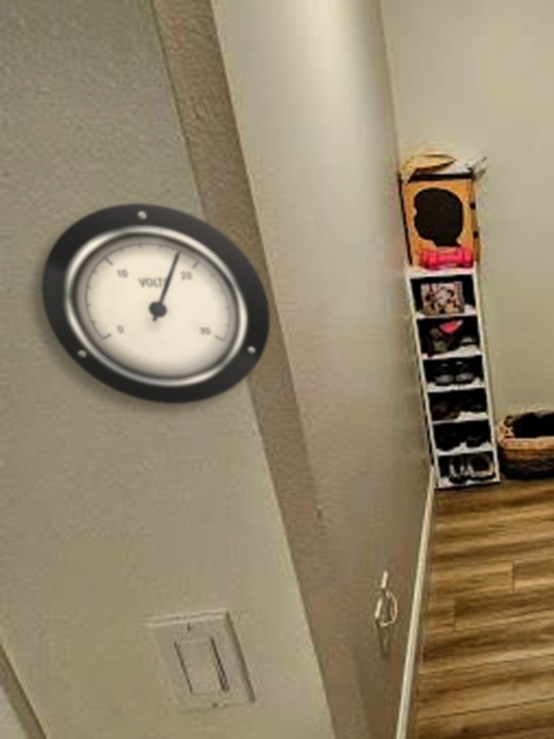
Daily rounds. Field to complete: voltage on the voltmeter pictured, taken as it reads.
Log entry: 18 V
